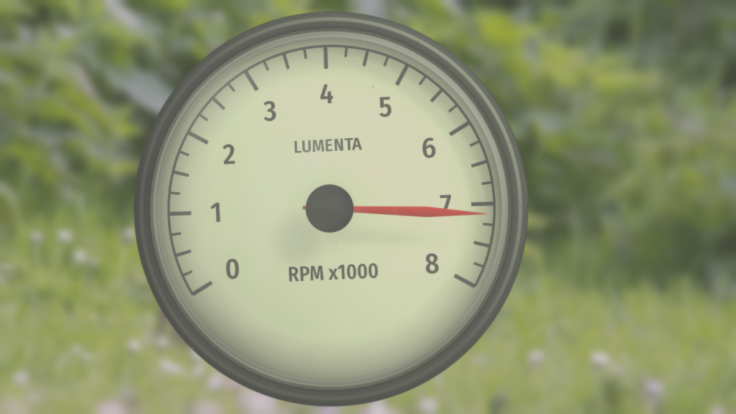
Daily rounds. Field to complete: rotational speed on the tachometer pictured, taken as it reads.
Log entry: 7125 rpm
